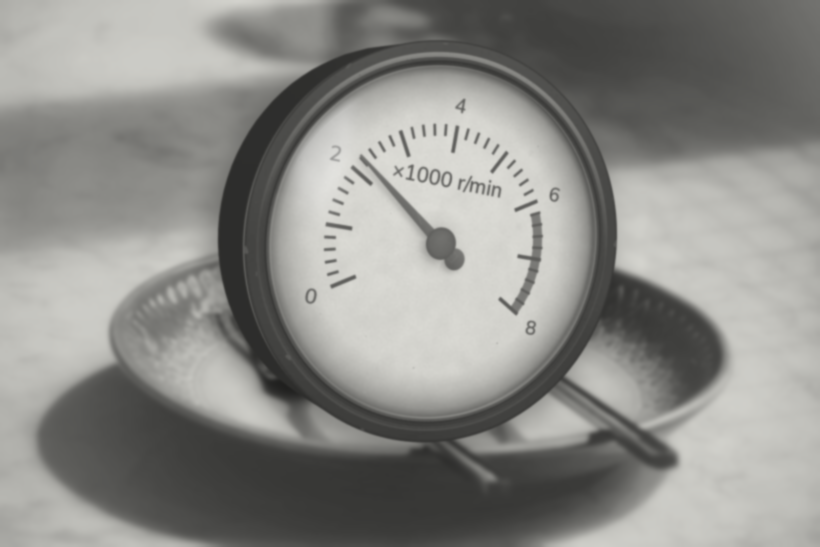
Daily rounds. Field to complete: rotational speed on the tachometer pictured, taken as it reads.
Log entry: 2200 rpm
